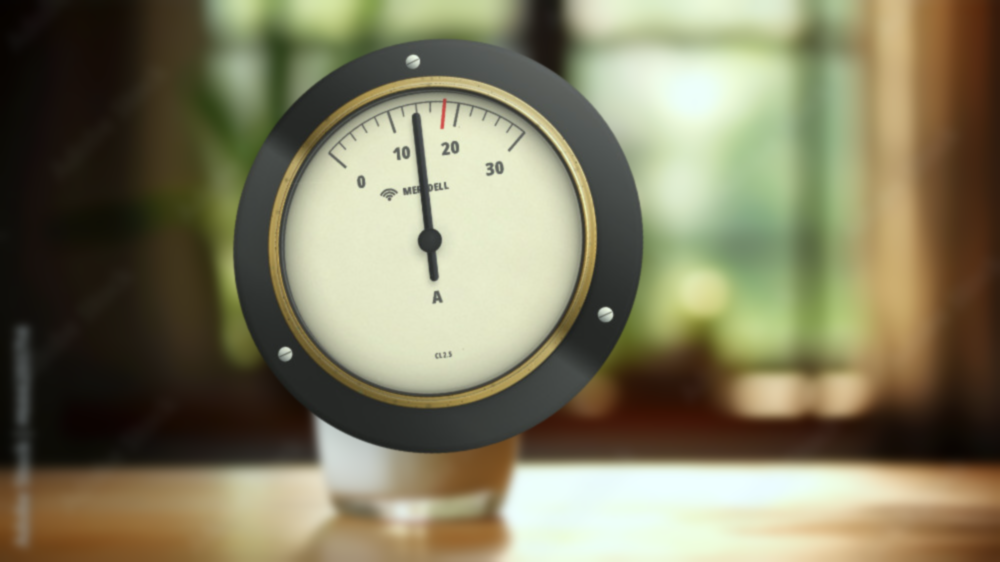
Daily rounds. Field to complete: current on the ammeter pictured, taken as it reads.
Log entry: 14 A
